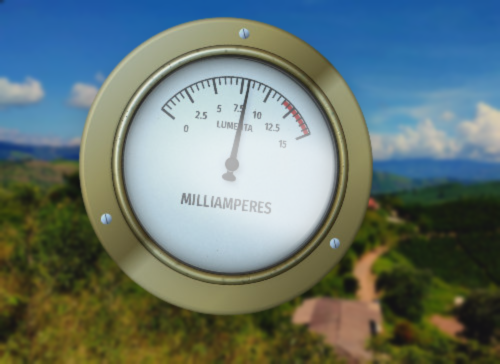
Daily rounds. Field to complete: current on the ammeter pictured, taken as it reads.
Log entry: 8 mA
